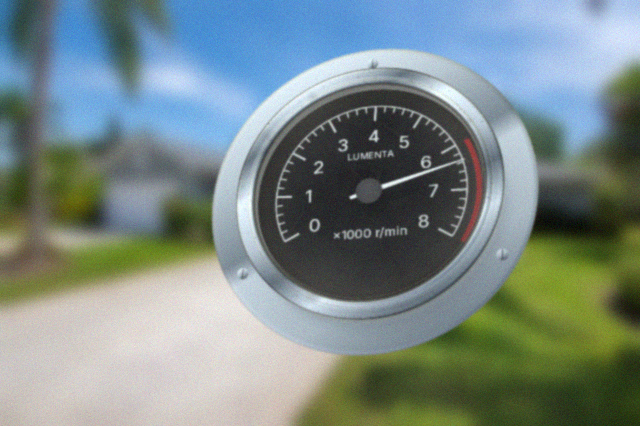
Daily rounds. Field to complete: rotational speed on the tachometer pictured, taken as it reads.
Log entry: 6400 rpm
